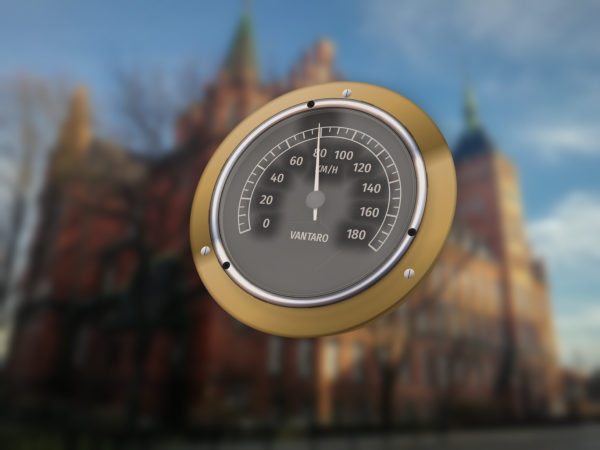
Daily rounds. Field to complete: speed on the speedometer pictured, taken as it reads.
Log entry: 80 km/h
